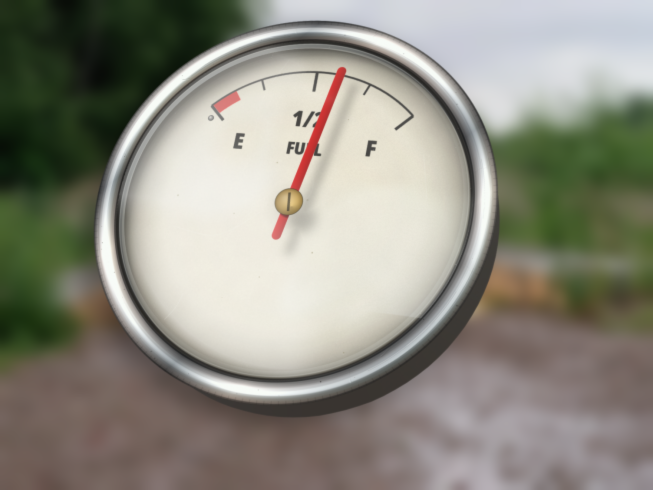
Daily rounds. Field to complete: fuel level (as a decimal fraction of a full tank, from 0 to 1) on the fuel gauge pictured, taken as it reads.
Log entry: 0.625
